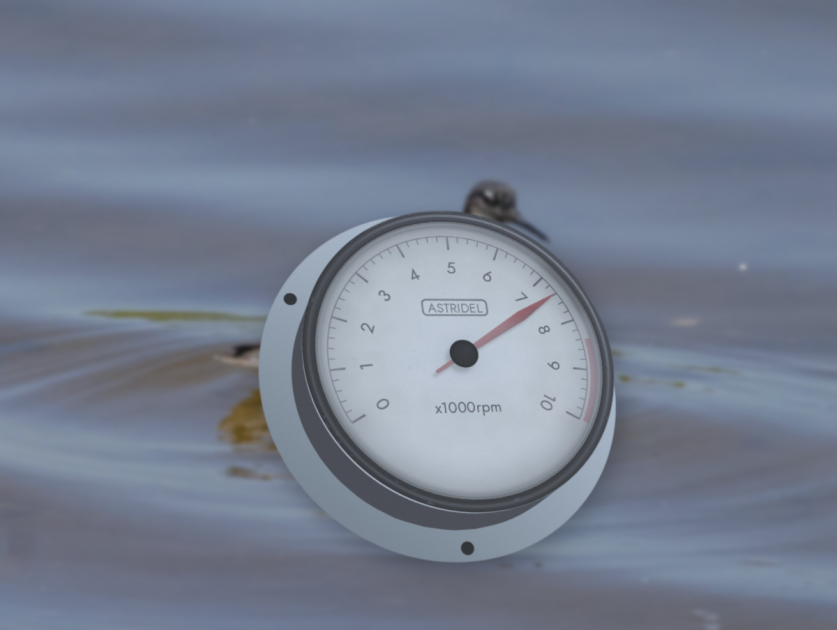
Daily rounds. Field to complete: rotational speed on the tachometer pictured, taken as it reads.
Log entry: 7400 rpm
